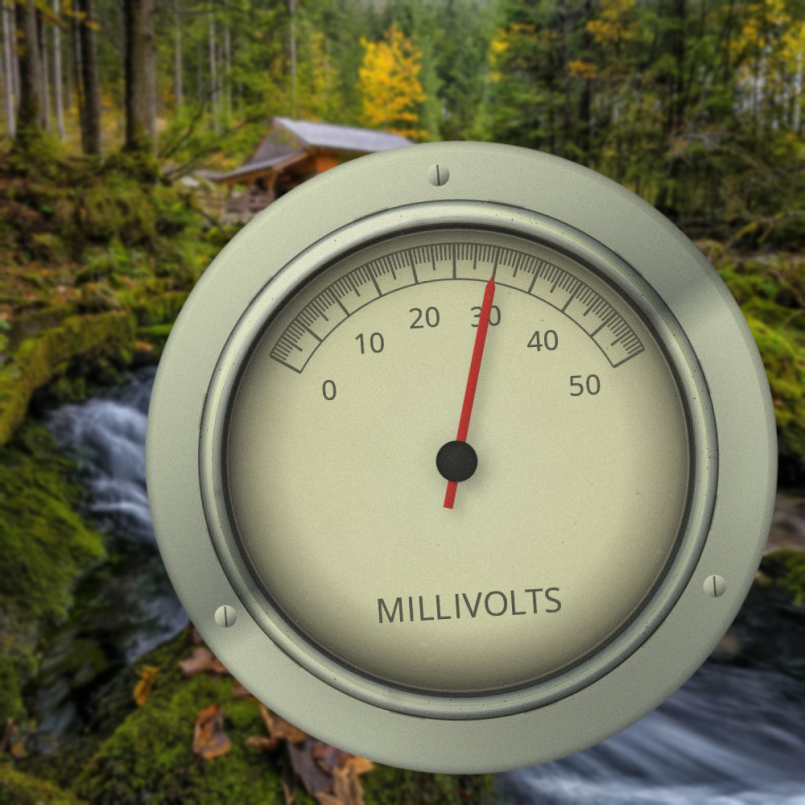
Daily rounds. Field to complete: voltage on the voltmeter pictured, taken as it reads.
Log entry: 30 mV
